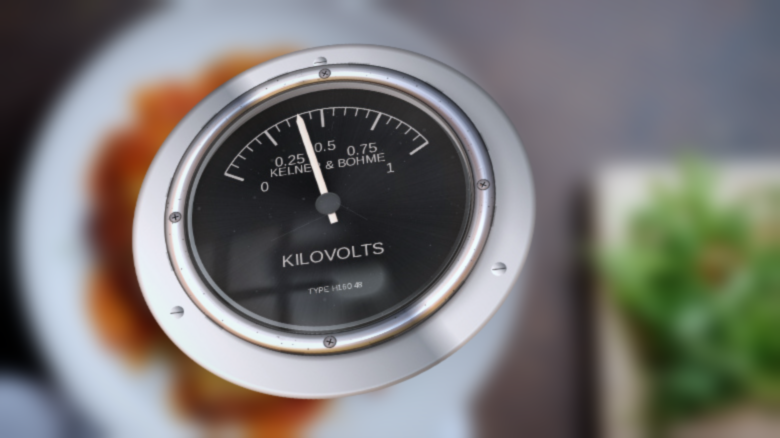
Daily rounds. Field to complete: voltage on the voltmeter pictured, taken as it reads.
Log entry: 0.4 kV
